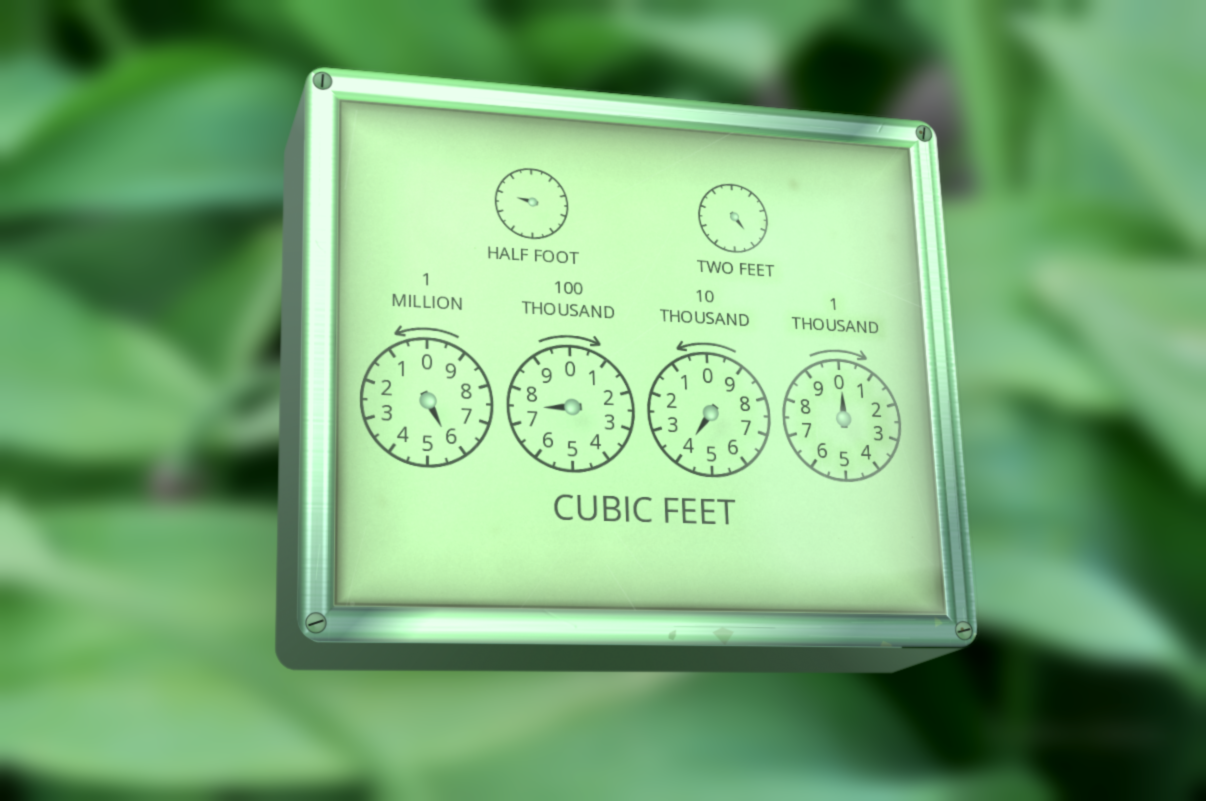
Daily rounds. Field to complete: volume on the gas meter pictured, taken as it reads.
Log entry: 574000 ft³
